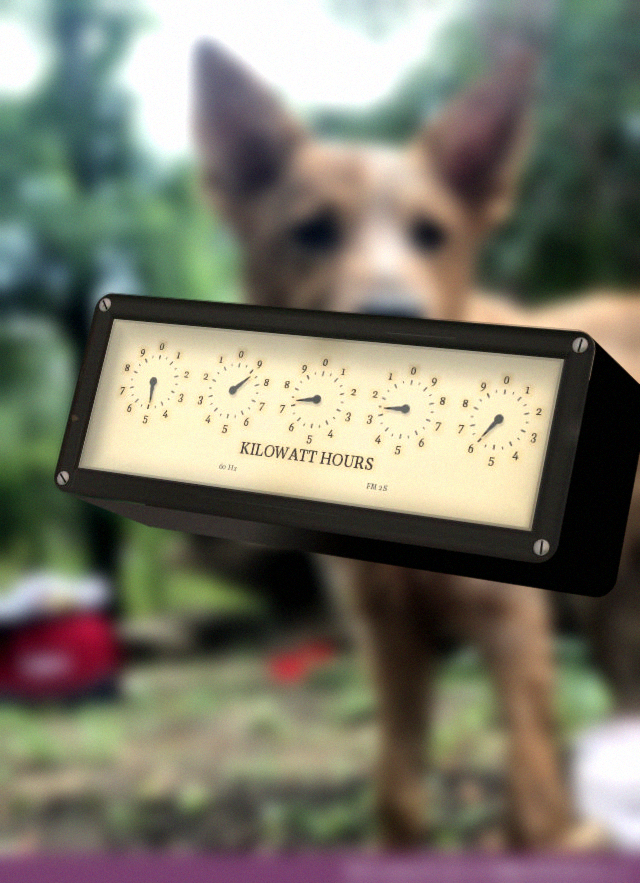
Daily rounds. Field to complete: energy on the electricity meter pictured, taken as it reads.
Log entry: 48726 kWh
